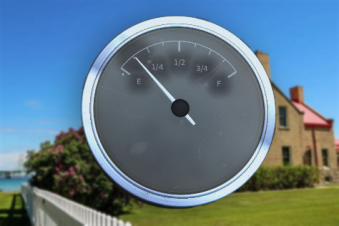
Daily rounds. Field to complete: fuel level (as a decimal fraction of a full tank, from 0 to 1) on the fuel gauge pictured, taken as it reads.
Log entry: 0.125
